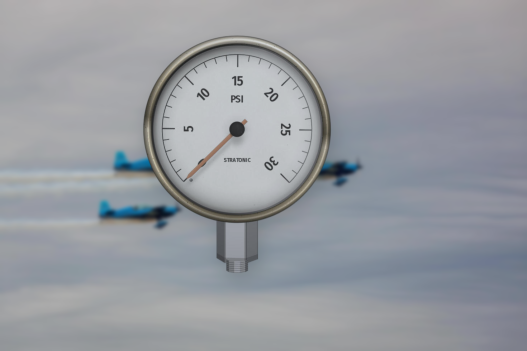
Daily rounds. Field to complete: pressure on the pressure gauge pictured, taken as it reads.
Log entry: 0 psi
